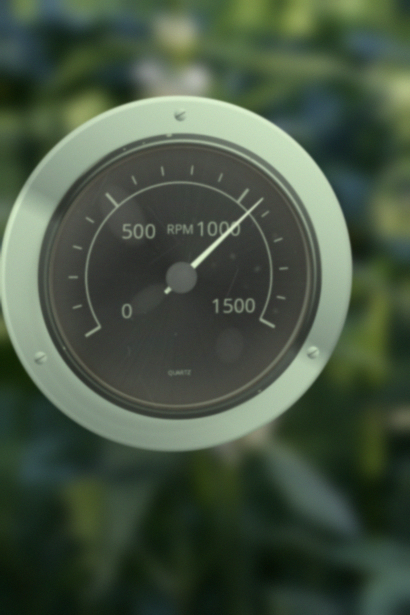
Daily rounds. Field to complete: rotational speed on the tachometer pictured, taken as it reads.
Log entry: 1050 rpm
